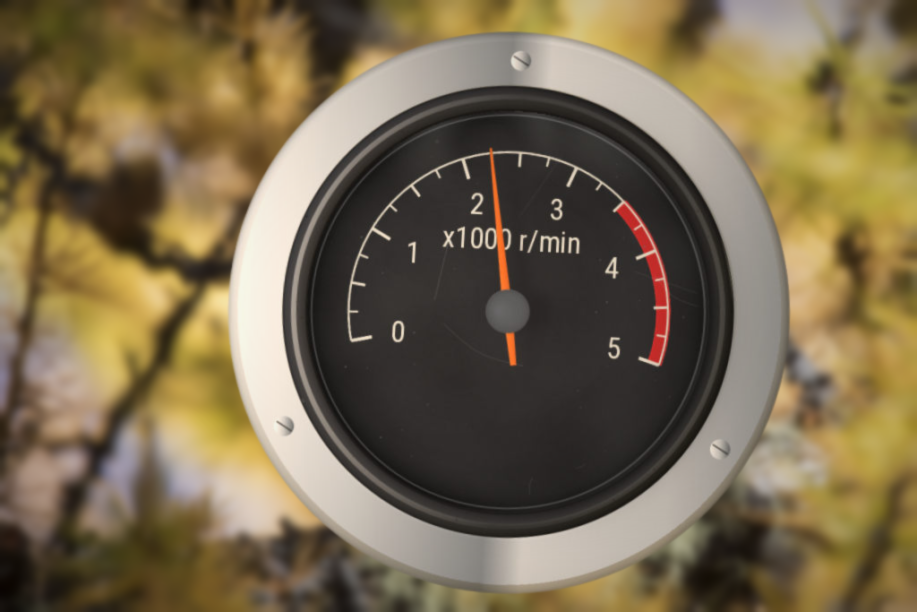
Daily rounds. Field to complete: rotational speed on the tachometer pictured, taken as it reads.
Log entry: 2250 rpm
